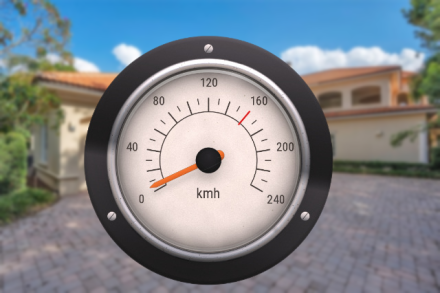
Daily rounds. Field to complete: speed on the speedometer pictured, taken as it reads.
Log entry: 5 km/h
